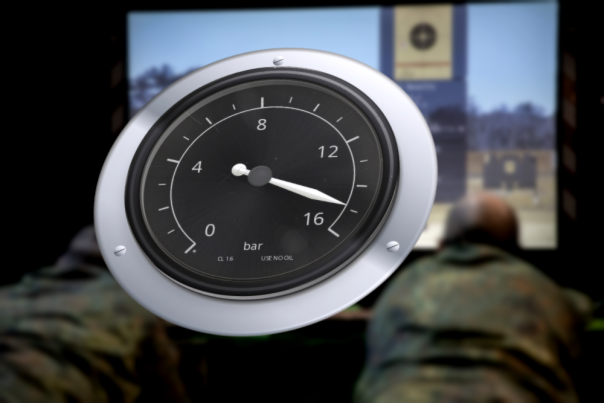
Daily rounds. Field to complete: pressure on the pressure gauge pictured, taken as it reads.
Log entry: 15 bar
